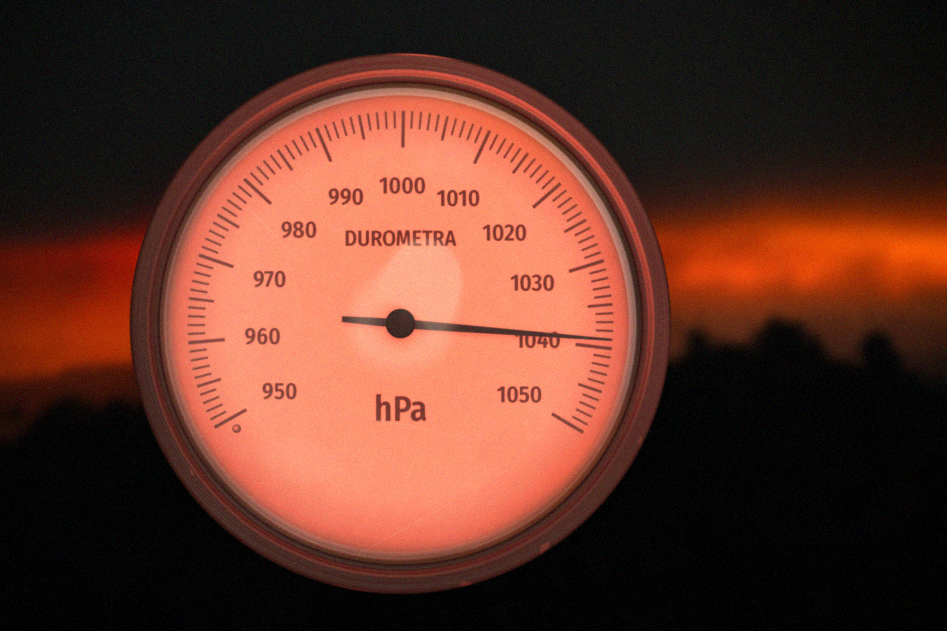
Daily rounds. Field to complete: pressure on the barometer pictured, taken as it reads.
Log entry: 1039 hPa
